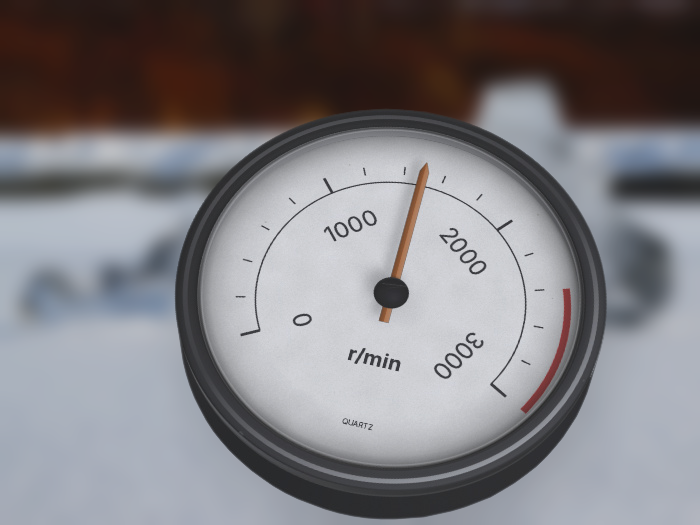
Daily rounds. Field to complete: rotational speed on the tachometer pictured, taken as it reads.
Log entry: 1500 rpm
